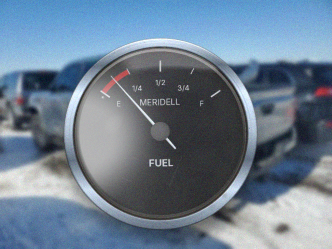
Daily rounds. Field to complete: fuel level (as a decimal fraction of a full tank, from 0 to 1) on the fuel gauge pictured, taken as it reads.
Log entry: 0.125
